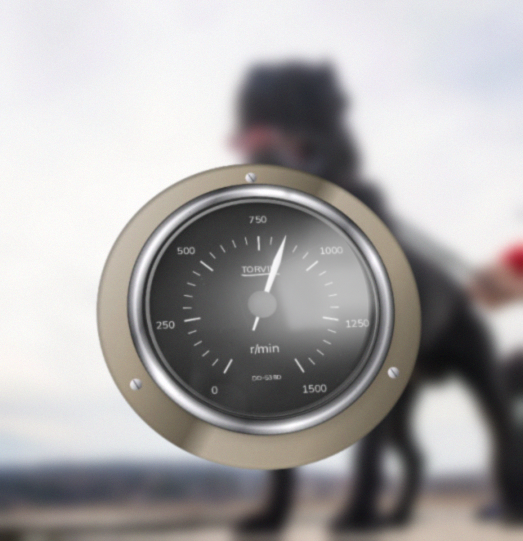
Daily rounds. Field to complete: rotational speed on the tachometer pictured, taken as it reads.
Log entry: 850 rpm
